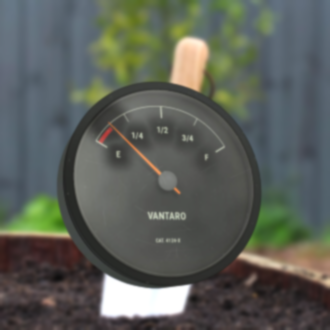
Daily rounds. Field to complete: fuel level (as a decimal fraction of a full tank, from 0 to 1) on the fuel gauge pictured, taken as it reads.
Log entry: 0.125
